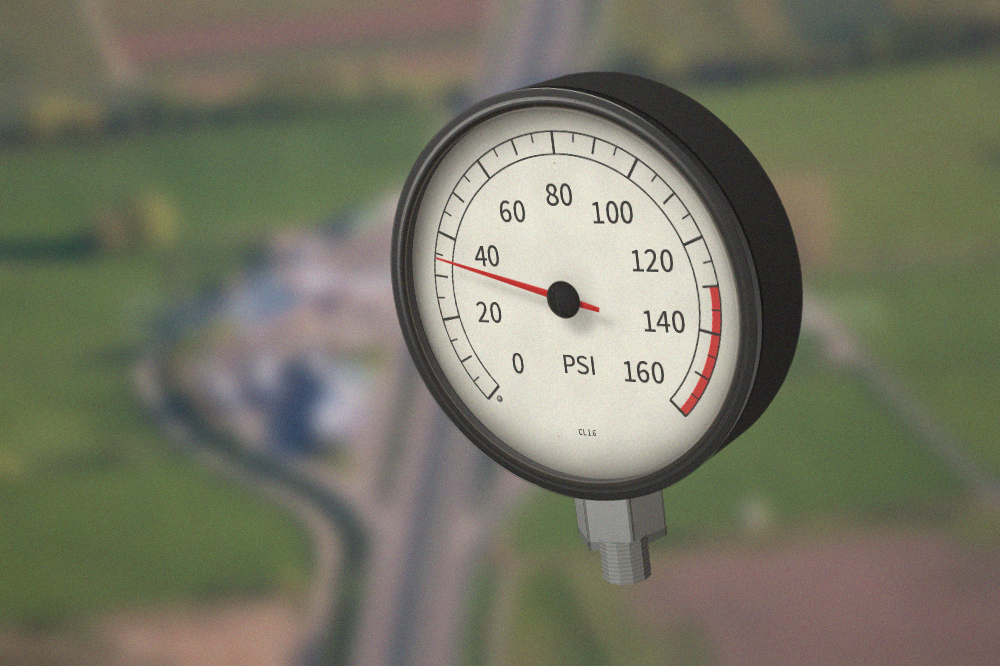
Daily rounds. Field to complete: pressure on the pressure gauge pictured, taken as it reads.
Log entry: 35 psi
